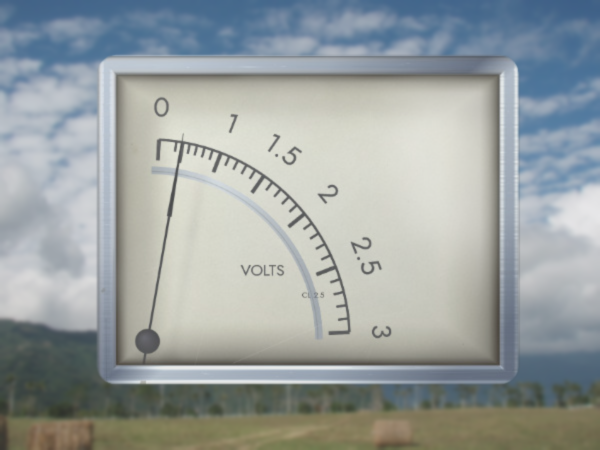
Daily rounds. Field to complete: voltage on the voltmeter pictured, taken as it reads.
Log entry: 0.5 V
